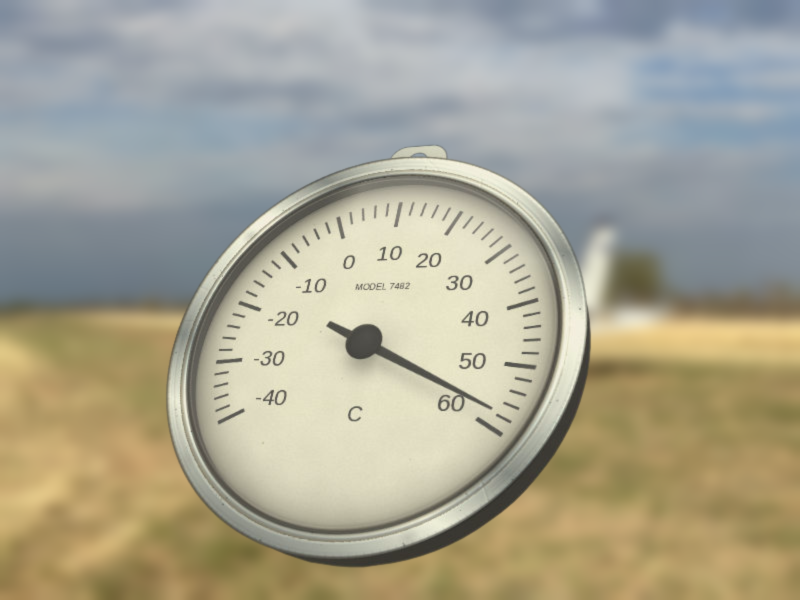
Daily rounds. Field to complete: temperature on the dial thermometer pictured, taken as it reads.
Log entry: 58 °C
